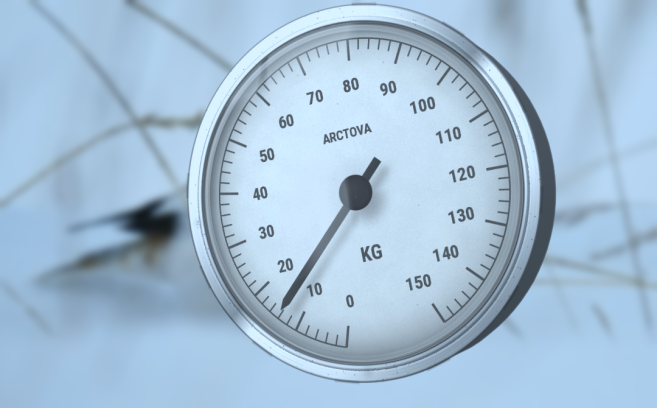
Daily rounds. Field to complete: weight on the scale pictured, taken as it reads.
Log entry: 14 kg
